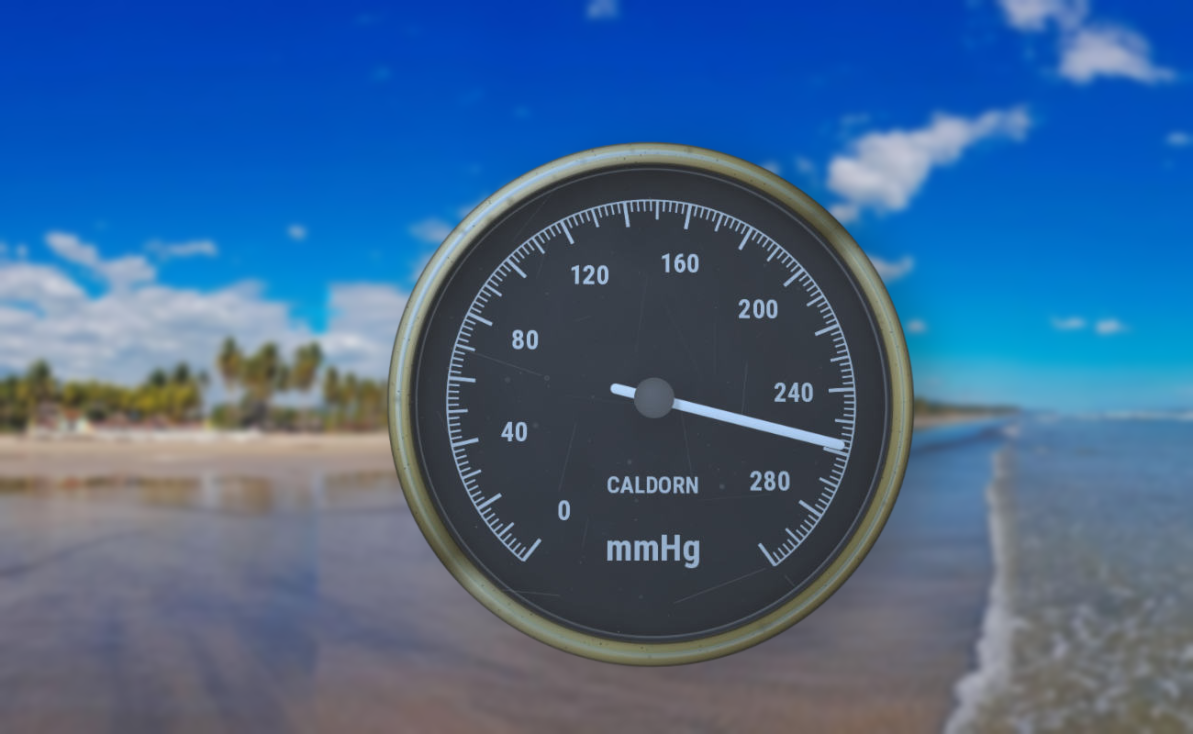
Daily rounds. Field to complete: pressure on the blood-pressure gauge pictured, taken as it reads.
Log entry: 258 mmHg
